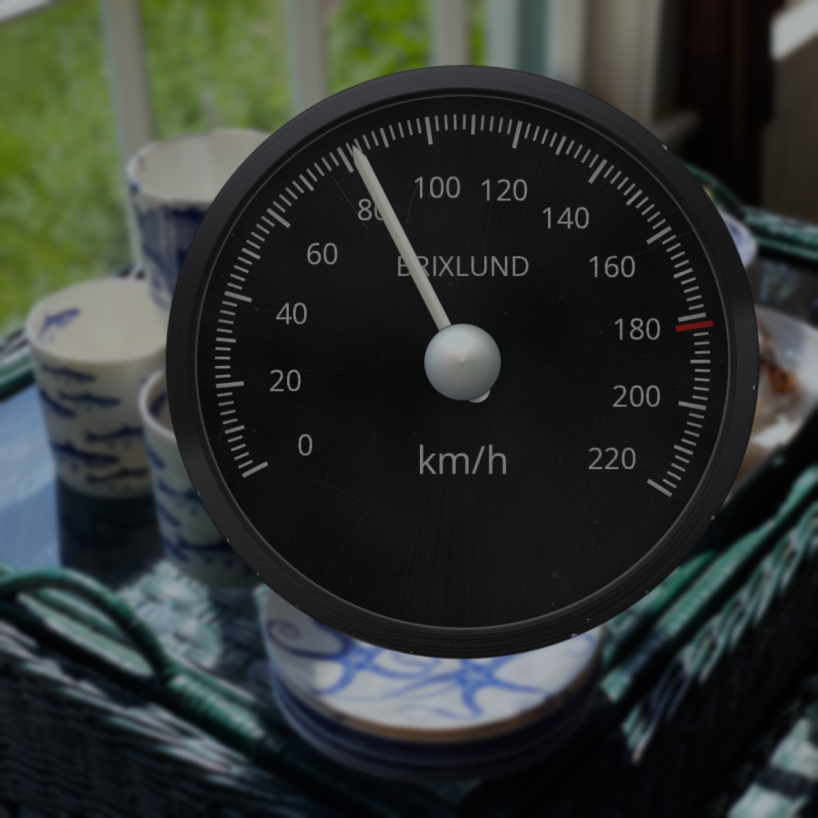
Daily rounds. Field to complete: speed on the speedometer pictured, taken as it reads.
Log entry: 83 km/h
